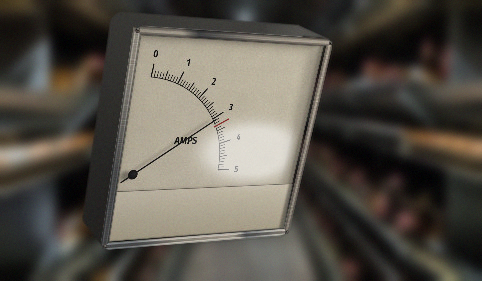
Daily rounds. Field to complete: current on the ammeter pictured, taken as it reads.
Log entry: 3 A
